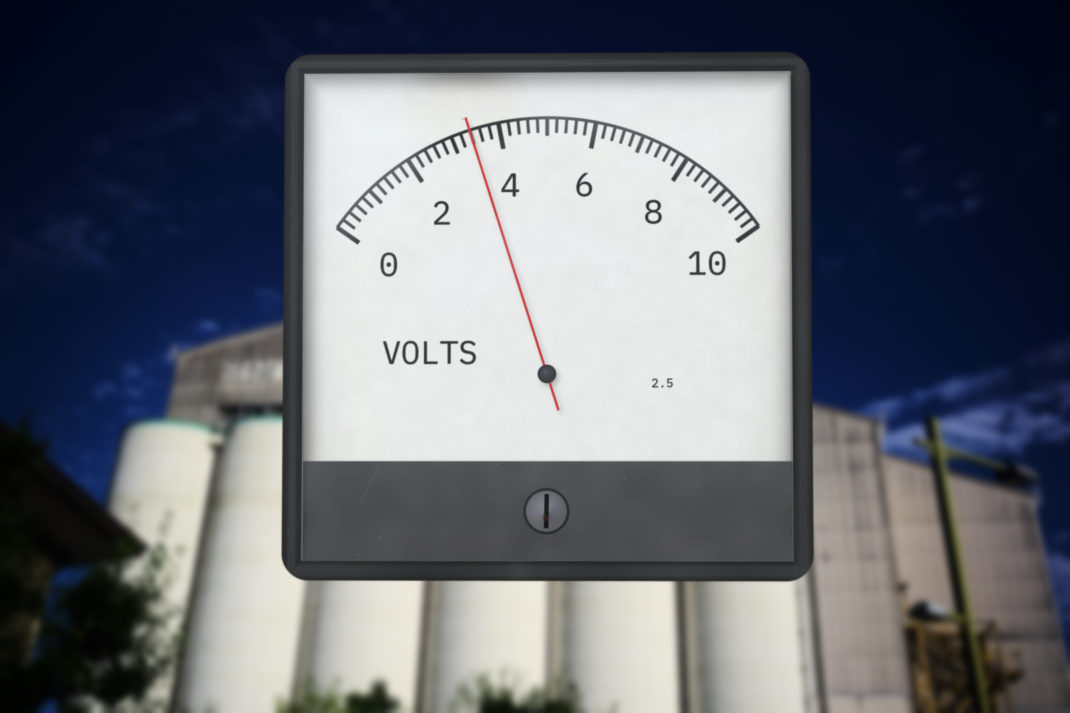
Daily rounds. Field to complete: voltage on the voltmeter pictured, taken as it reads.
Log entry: 3.4 V
